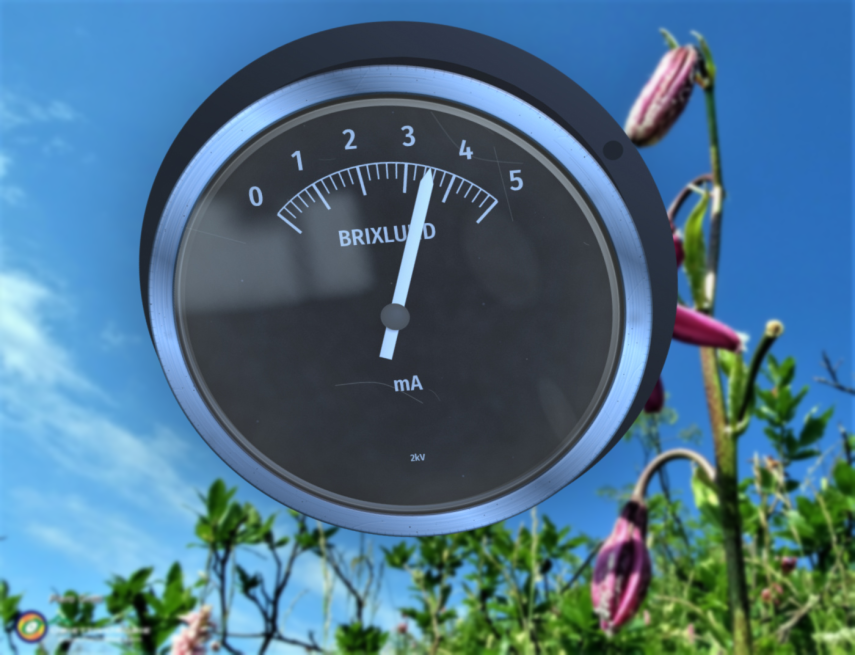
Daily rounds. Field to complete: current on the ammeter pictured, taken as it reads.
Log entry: 3.5 mA
